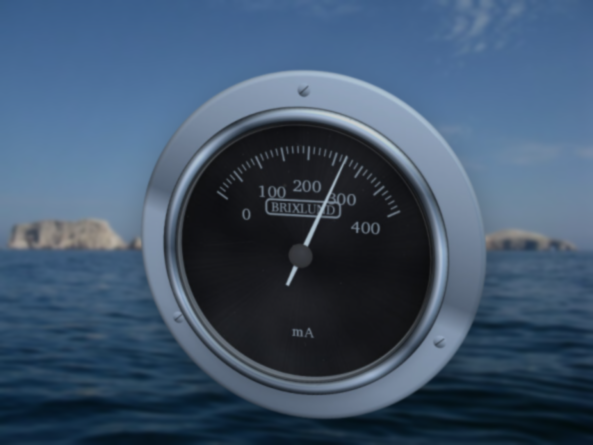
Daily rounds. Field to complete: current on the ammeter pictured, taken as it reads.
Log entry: 270 mA
